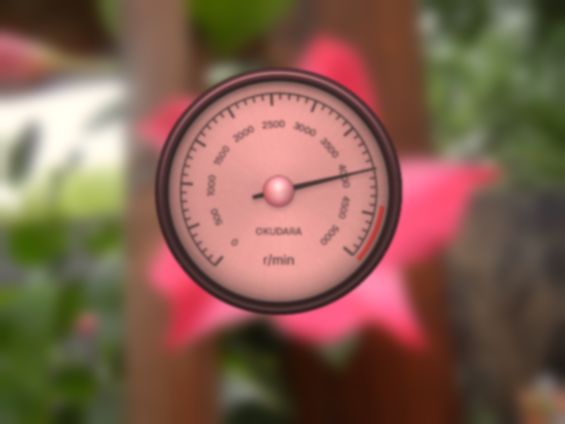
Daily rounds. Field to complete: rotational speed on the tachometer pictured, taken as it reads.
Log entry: 4000 rpm
